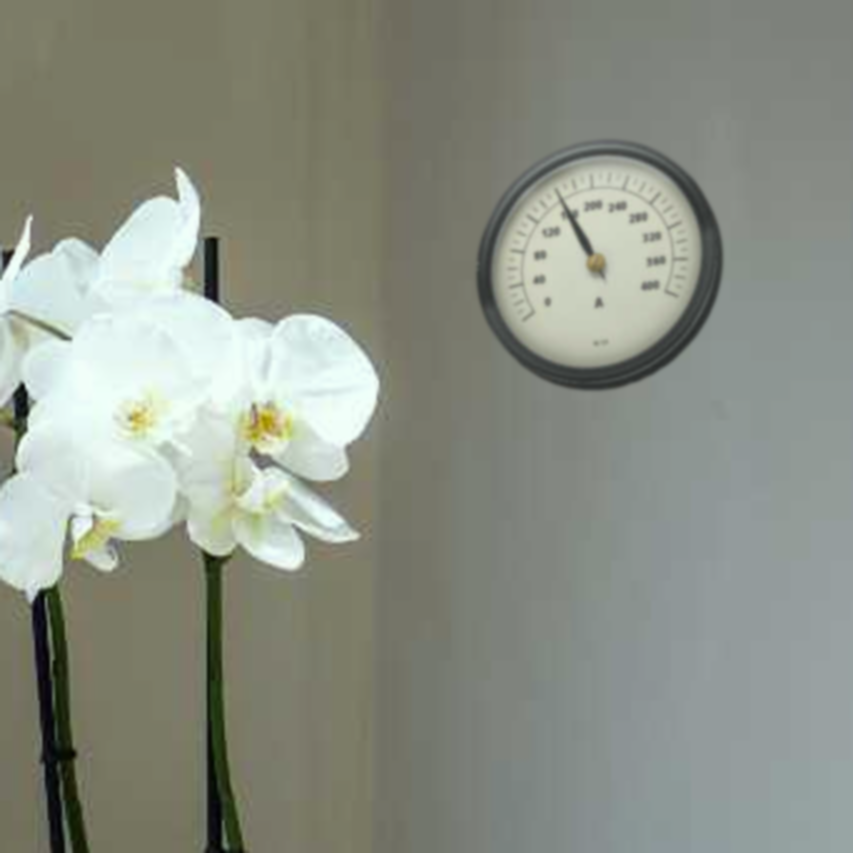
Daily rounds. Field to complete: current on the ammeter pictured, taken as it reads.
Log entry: 160 A
